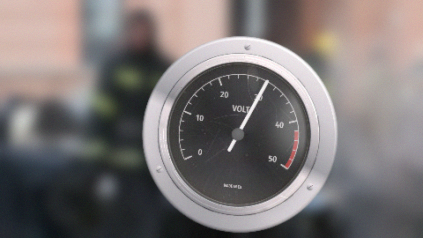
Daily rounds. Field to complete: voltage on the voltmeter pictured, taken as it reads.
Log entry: 30 V
